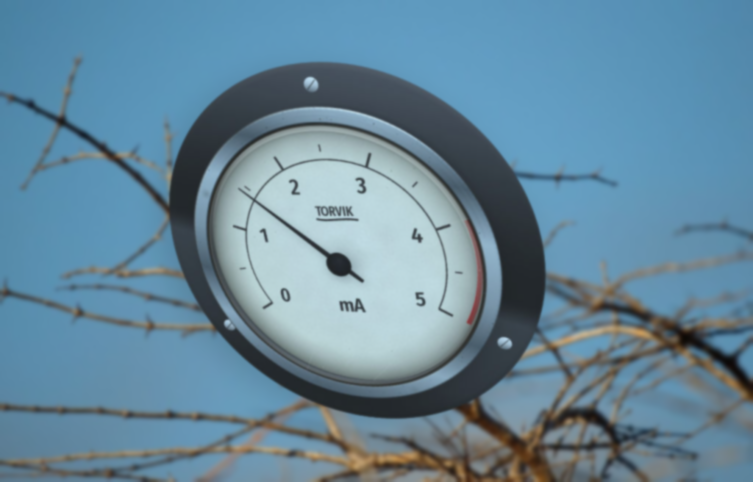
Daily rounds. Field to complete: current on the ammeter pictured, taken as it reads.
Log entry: 1.5 mA
